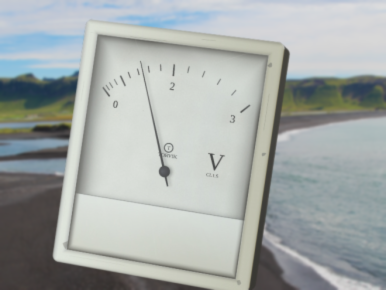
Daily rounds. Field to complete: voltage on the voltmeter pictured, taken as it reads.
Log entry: 1.5 V
